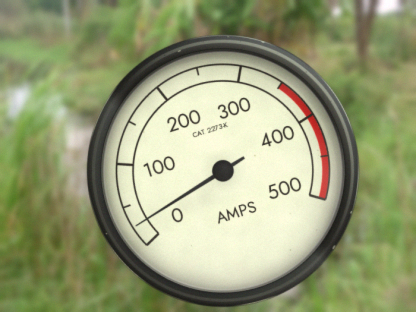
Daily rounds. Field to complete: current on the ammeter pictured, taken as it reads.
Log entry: 25 A
